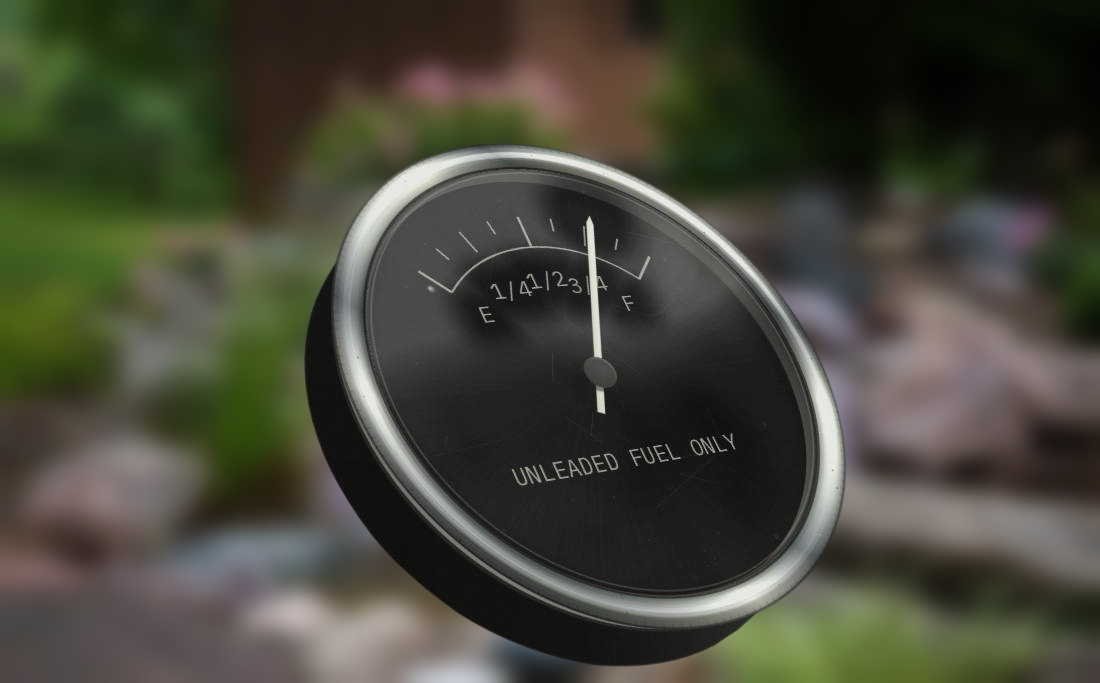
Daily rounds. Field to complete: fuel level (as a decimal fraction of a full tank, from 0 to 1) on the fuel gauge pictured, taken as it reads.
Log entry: 0.75
